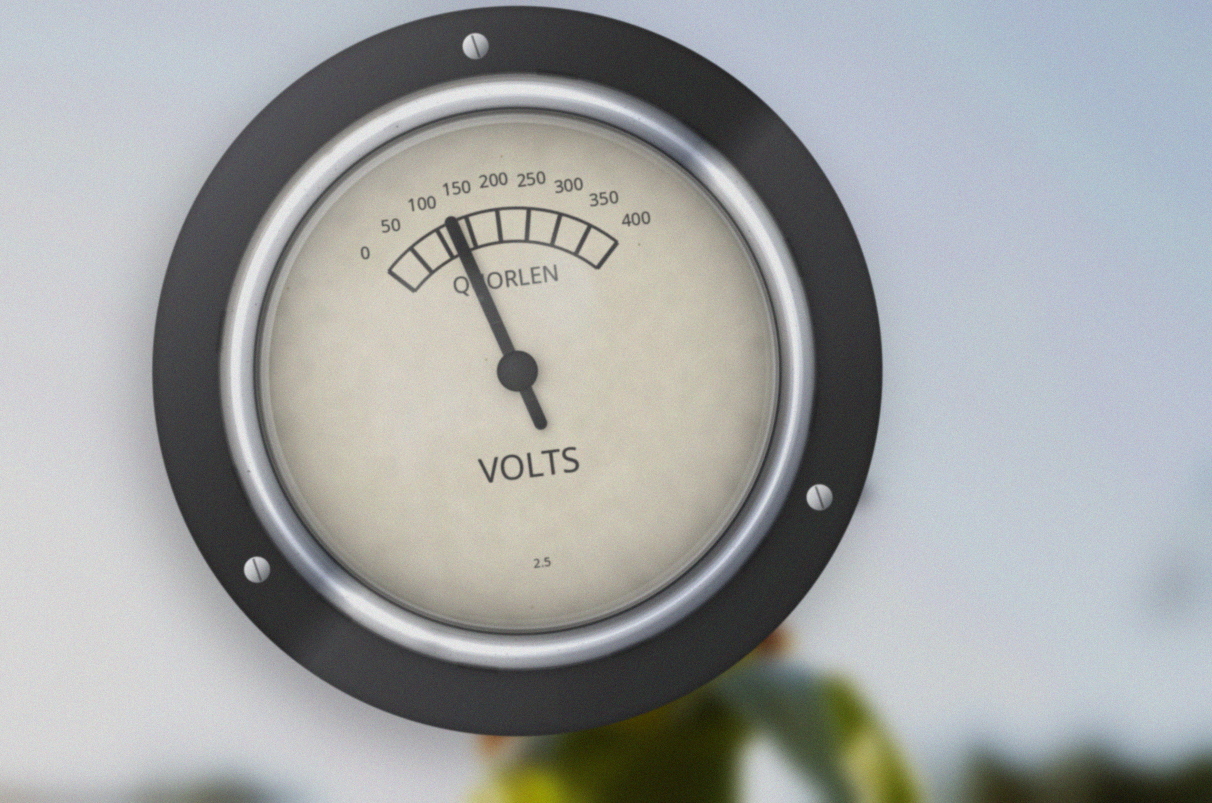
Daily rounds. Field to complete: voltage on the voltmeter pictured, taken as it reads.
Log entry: 125 V
